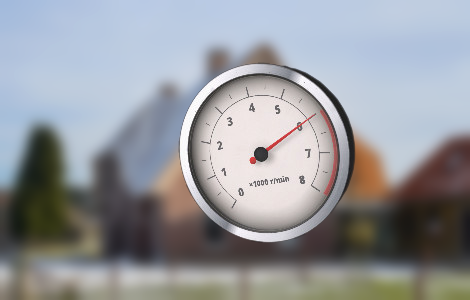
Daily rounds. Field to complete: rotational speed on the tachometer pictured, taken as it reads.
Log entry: 6000 rpm
